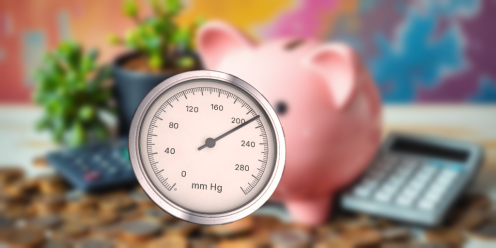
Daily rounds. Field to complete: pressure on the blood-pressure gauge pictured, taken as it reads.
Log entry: 210 mmHg
